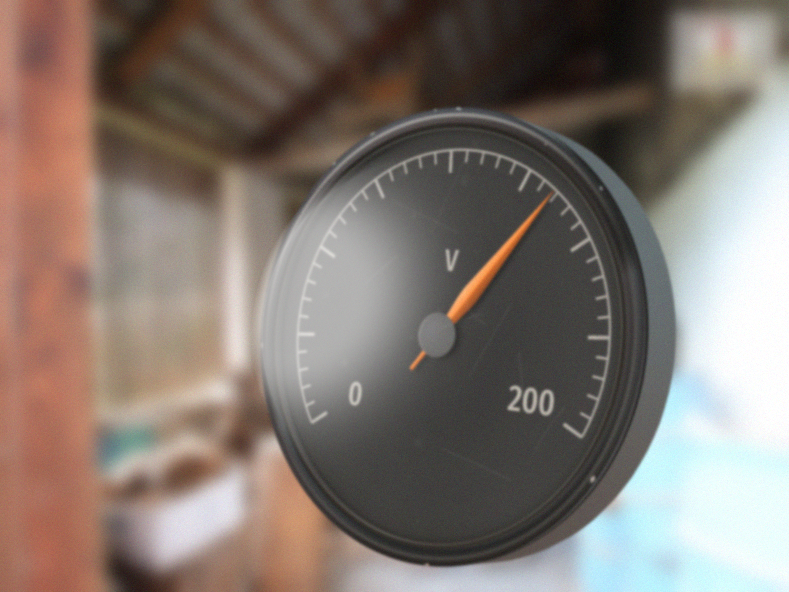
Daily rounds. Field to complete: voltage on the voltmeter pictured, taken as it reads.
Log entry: 135 V
